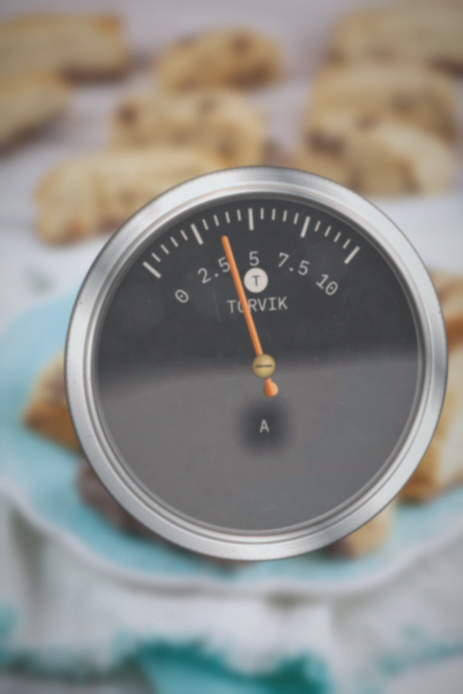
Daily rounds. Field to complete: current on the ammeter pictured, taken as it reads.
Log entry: 3.5 A
